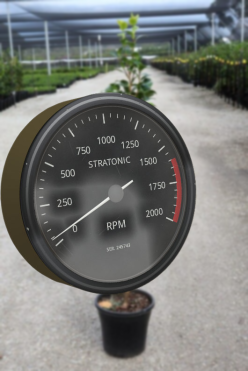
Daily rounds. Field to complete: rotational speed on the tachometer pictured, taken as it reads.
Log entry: 50 rpm
